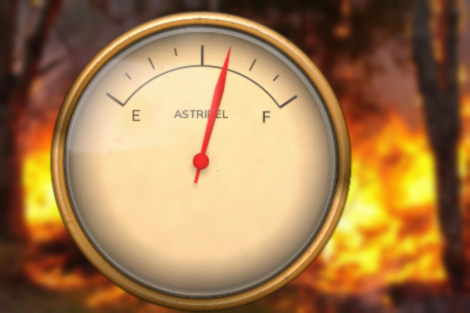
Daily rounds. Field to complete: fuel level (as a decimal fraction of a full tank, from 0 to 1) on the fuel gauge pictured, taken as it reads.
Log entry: 0.625
